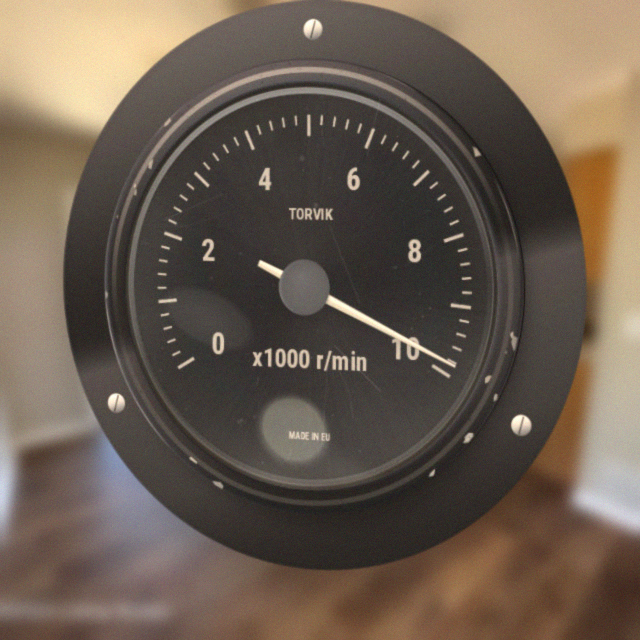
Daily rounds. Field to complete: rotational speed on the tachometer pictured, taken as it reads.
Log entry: 9800 rpm
